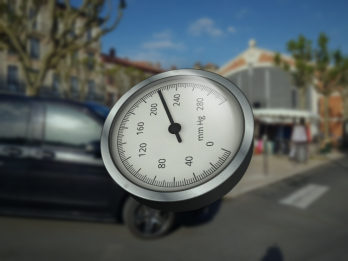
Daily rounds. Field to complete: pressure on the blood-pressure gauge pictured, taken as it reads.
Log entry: 220 mmHg
